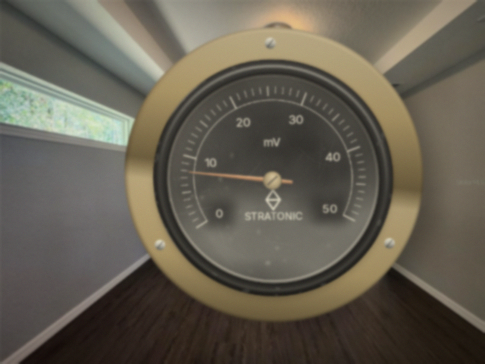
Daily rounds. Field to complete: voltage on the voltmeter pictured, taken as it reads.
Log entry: 8 mV
